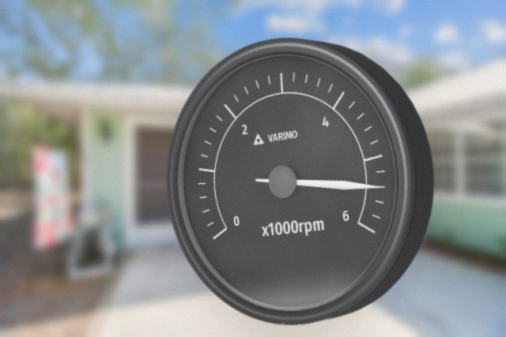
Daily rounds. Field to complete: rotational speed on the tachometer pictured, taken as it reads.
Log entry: 5400 rpm
